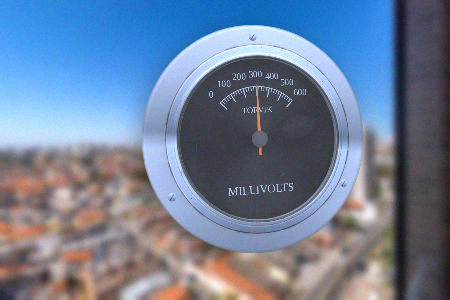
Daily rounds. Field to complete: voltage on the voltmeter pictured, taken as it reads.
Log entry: 300 mV
